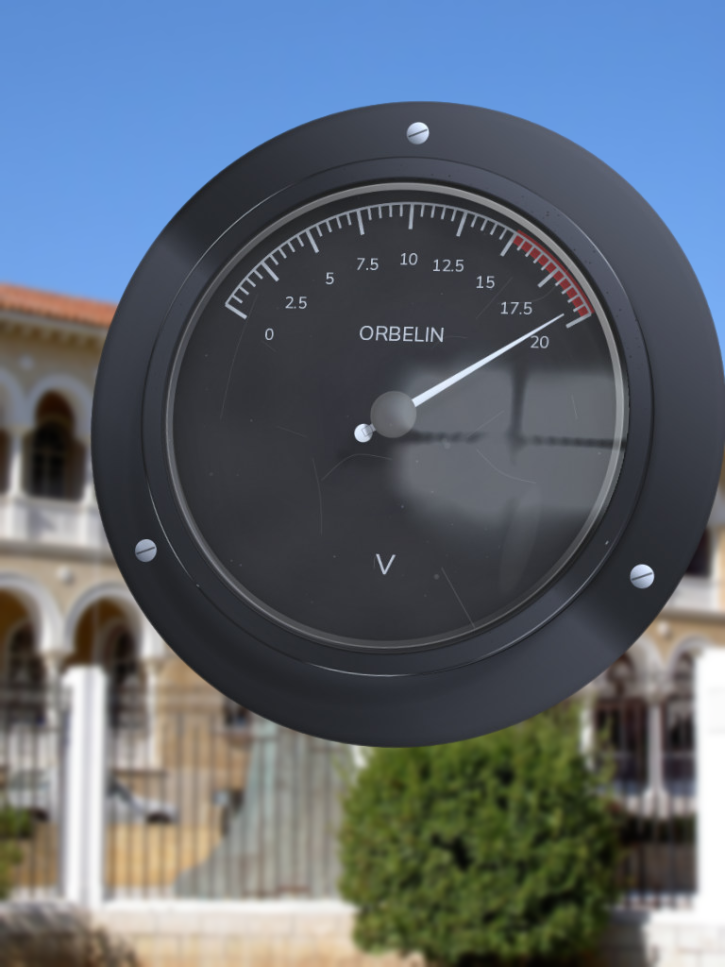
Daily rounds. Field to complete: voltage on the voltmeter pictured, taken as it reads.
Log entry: 19.5 V
